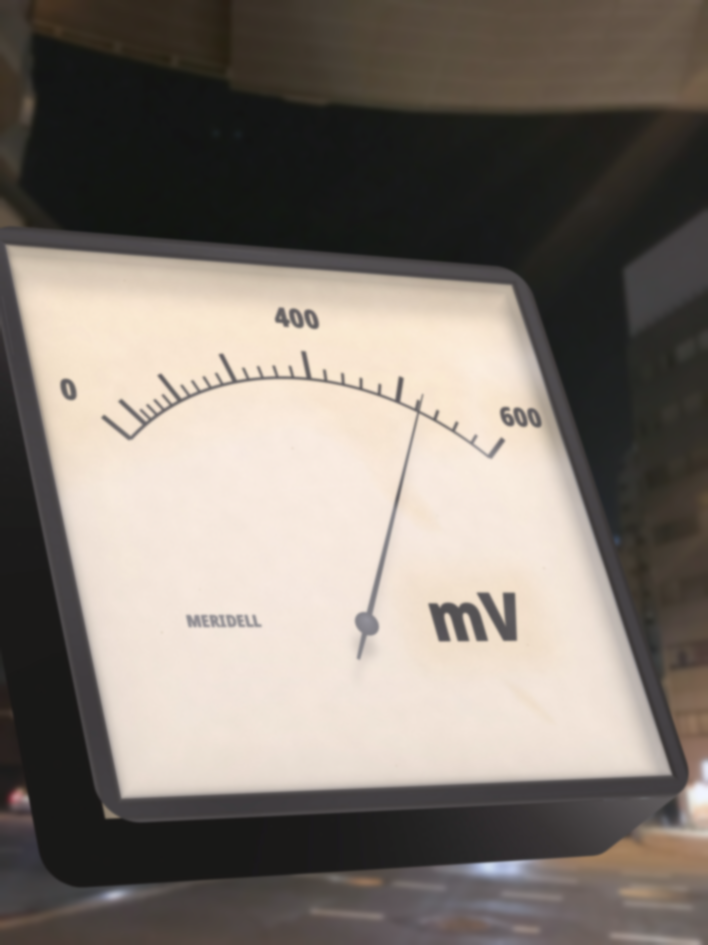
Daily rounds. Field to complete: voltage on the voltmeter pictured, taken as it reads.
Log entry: 520 mV
